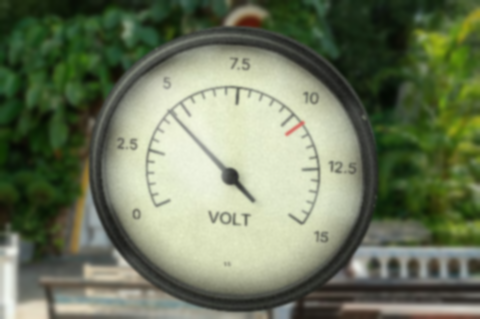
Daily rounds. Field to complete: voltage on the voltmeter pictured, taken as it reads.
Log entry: 4.5 V
